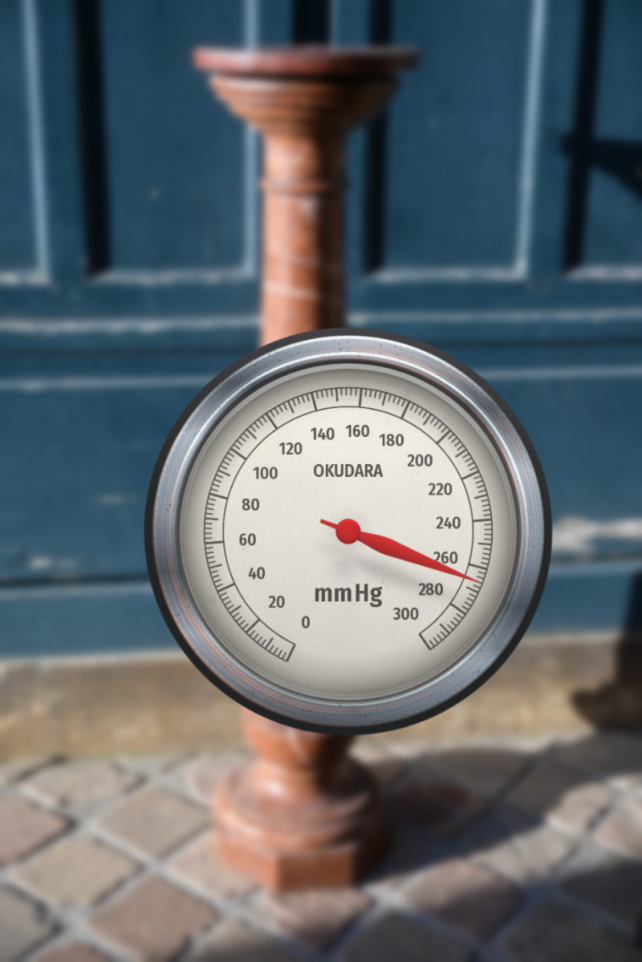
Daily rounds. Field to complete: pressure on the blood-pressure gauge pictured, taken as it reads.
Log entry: 266 mmHg
